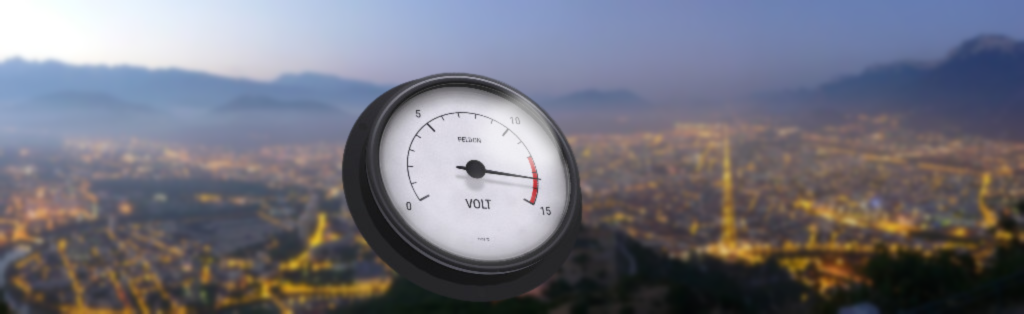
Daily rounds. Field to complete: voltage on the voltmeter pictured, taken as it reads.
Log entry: 13.5 V
